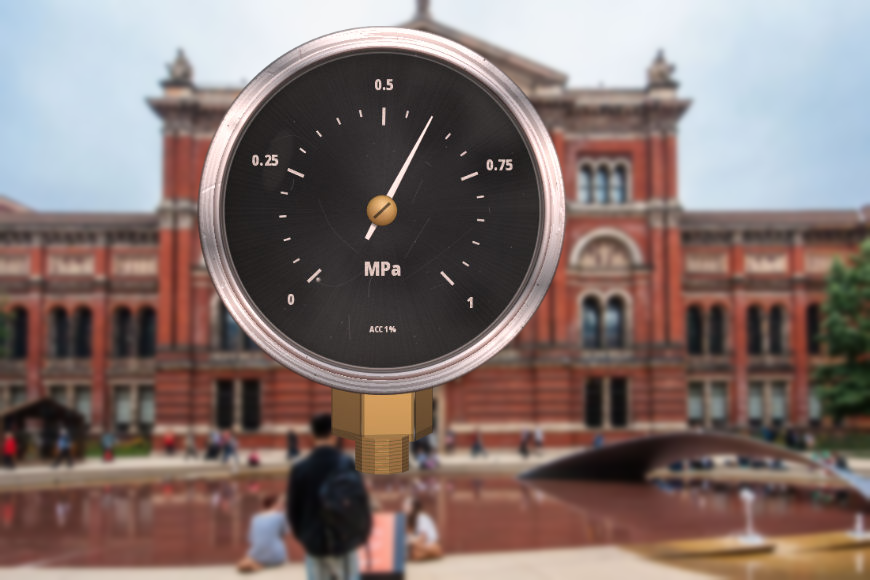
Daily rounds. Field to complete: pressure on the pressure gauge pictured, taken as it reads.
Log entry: 0.6 MPa
